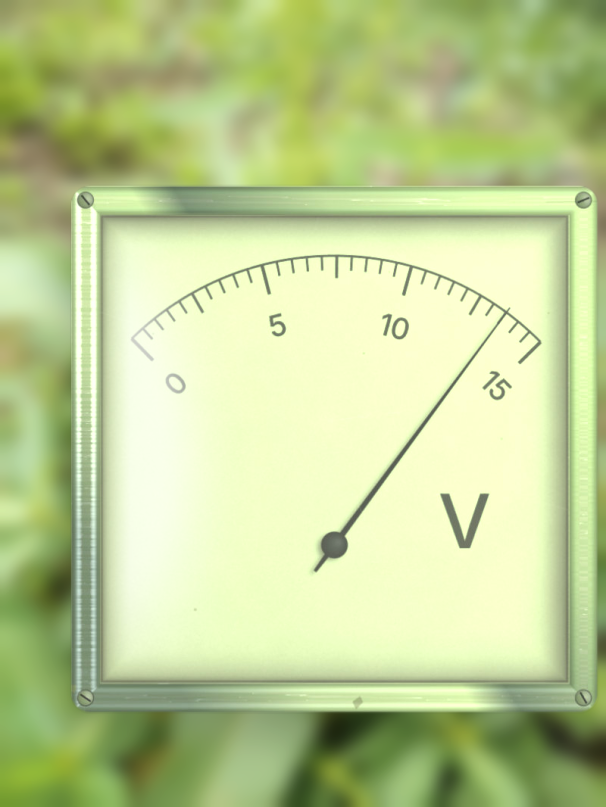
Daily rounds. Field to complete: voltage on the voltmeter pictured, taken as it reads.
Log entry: 13.5 V
